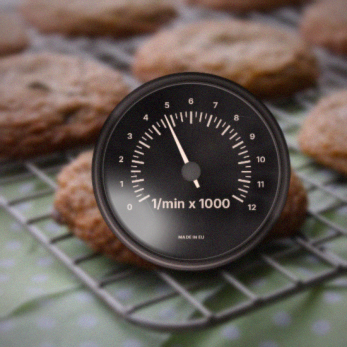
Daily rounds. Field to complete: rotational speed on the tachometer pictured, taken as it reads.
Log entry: 4750 rpm
